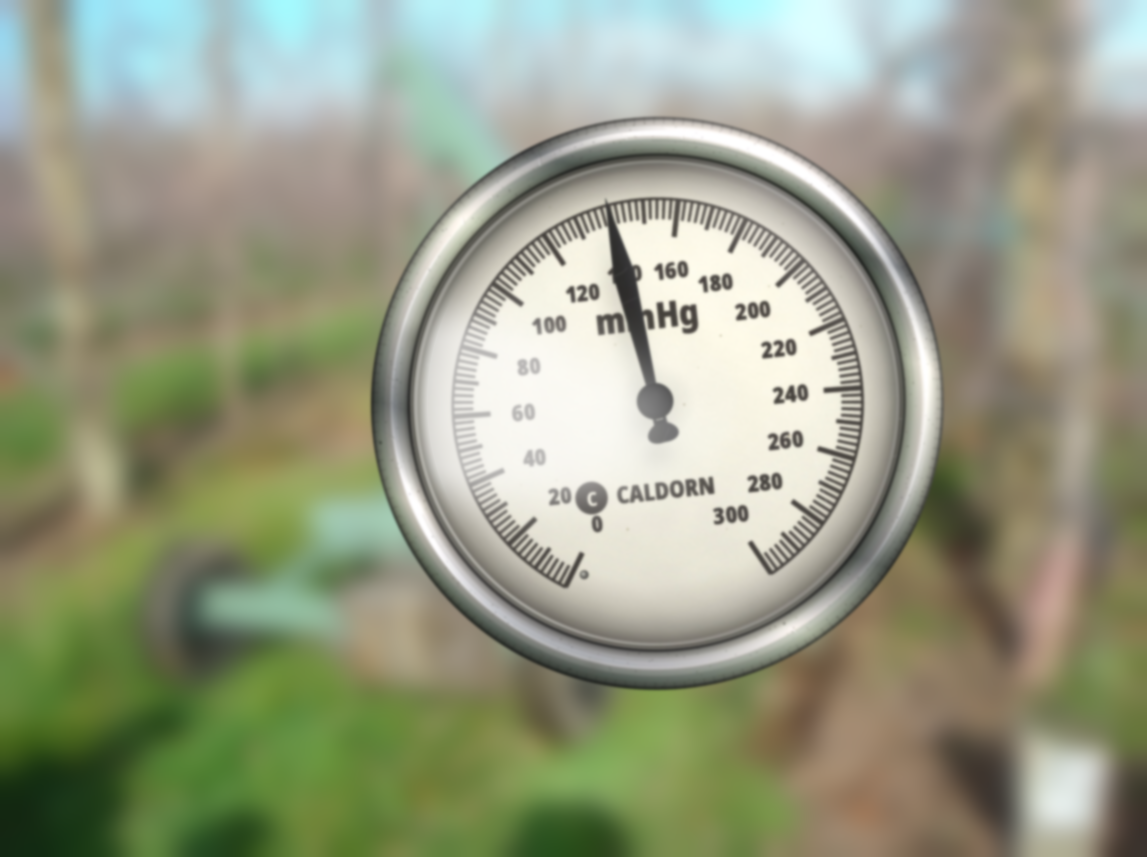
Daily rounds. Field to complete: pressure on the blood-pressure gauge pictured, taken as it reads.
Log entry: 140 mmHg
